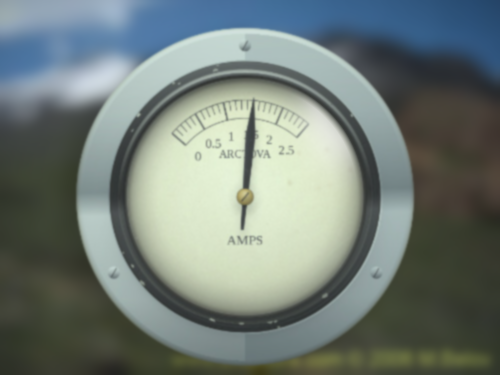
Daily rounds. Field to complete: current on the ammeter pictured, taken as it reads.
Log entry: 1.5 A
